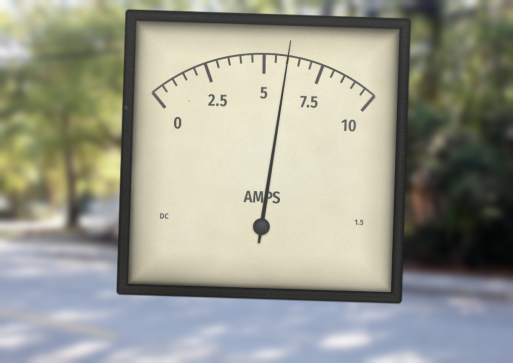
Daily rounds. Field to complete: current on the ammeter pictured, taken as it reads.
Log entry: 6 A
